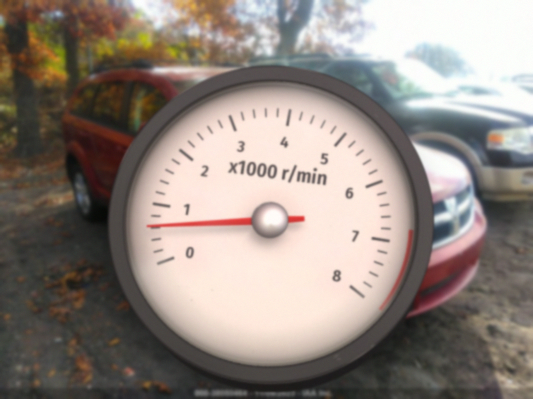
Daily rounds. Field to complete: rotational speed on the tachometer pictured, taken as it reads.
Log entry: 600 rpm
